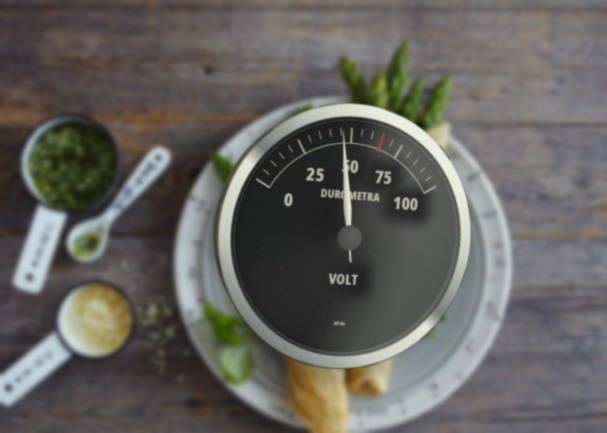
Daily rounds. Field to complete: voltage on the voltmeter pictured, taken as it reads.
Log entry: 45 V
